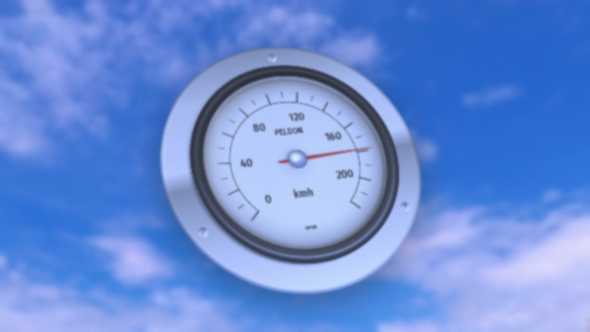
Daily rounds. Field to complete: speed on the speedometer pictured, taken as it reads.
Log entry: 180 km/h
